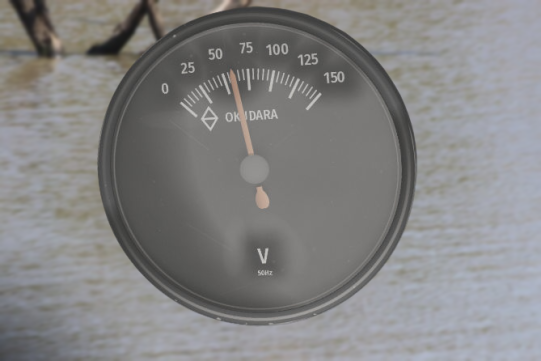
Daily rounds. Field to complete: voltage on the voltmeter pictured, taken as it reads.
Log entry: 60 V
